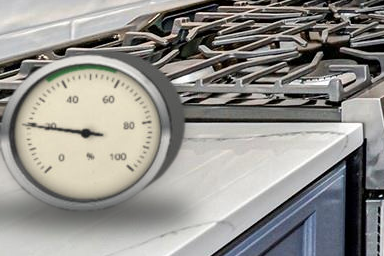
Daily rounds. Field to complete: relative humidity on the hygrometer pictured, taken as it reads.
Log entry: 20 %
